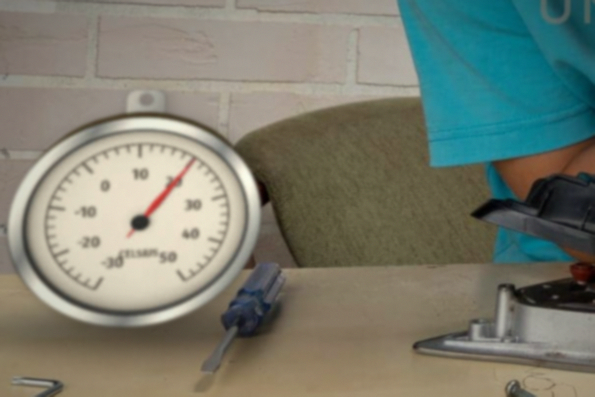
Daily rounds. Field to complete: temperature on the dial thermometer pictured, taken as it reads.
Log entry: 20 °C
